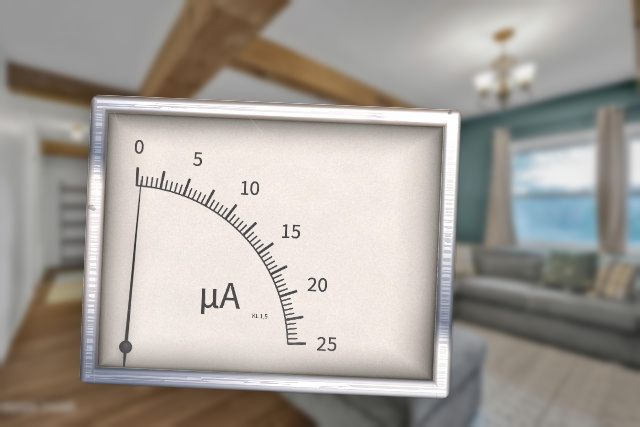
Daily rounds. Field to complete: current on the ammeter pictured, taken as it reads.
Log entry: 0.5 µA
